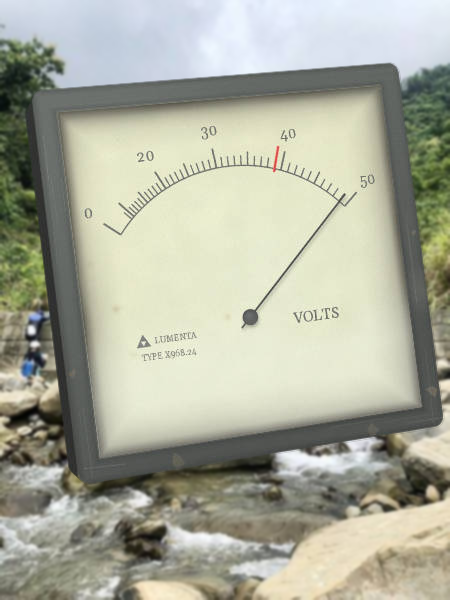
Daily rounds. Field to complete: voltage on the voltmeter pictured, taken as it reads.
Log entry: 49 V
